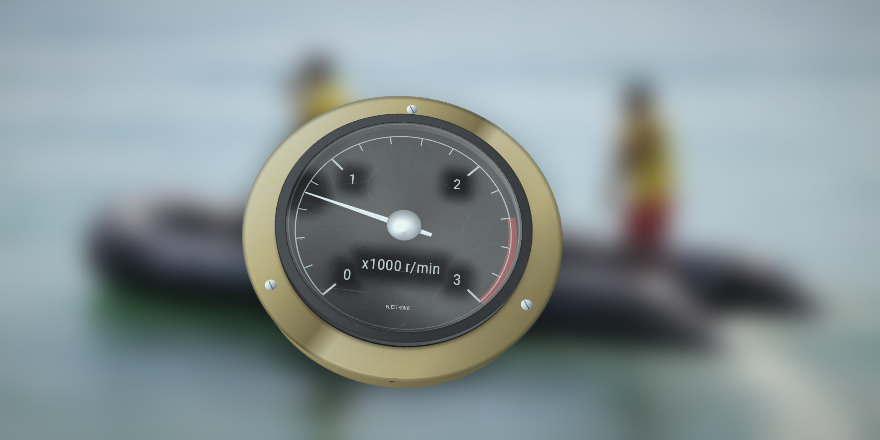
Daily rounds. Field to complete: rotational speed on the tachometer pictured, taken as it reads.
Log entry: 700 rpm
